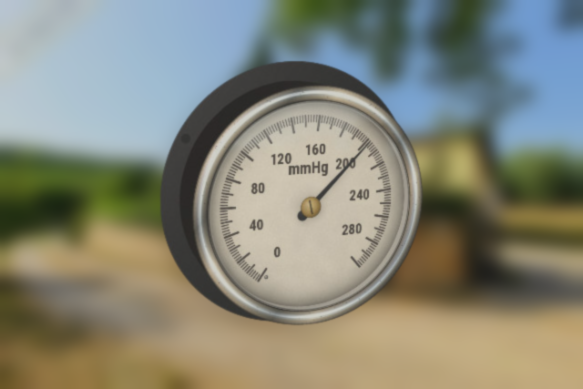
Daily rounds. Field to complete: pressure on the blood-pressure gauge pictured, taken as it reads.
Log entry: 200 mmHg
